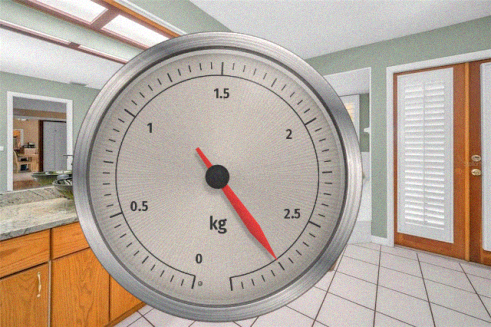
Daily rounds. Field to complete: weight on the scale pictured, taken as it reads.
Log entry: 2.75 kg
